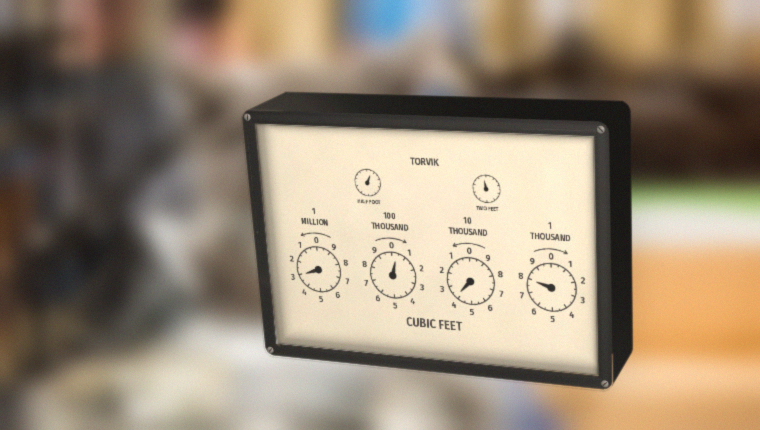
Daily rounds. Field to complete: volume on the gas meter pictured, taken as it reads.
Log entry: 303800 ft³
